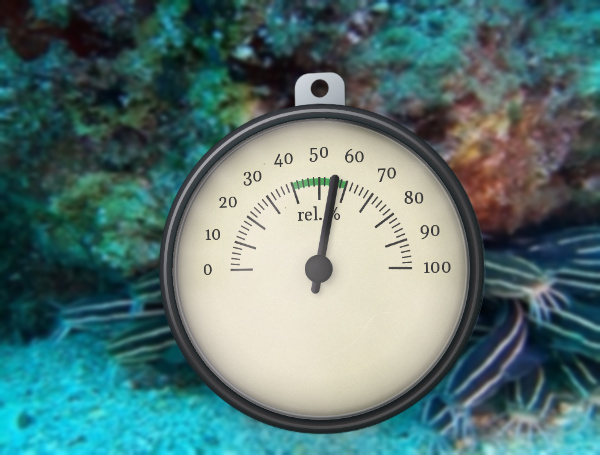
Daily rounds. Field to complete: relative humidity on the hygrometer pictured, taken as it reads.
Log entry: 56 %
